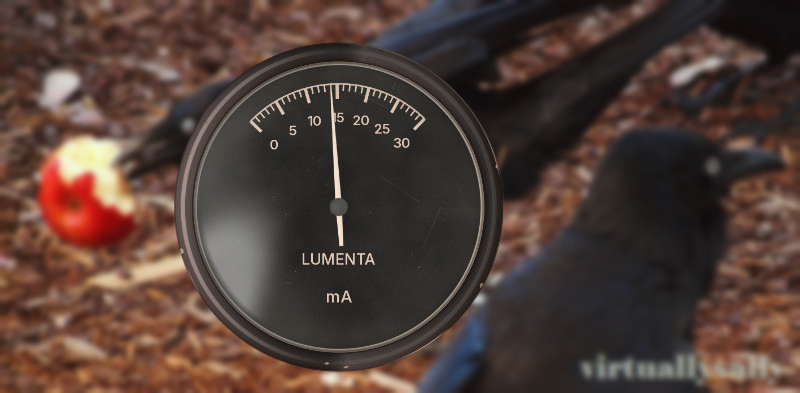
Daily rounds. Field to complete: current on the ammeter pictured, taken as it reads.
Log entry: 14 mA
